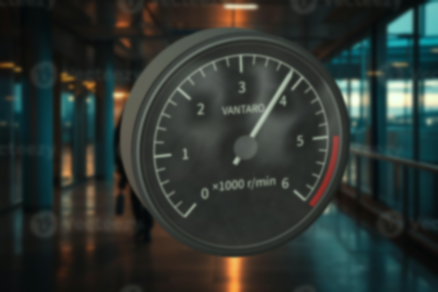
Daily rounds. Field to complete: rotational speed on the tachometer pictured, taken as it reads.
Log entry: 3800 rpm
